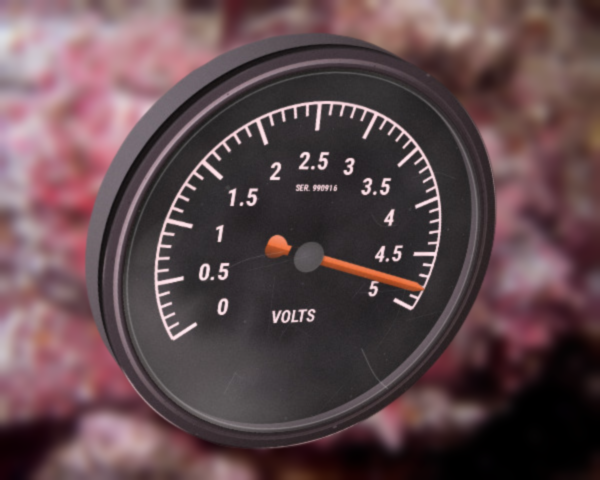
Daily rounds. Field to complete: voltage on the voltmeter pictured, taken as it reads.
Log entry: 4.8 V
